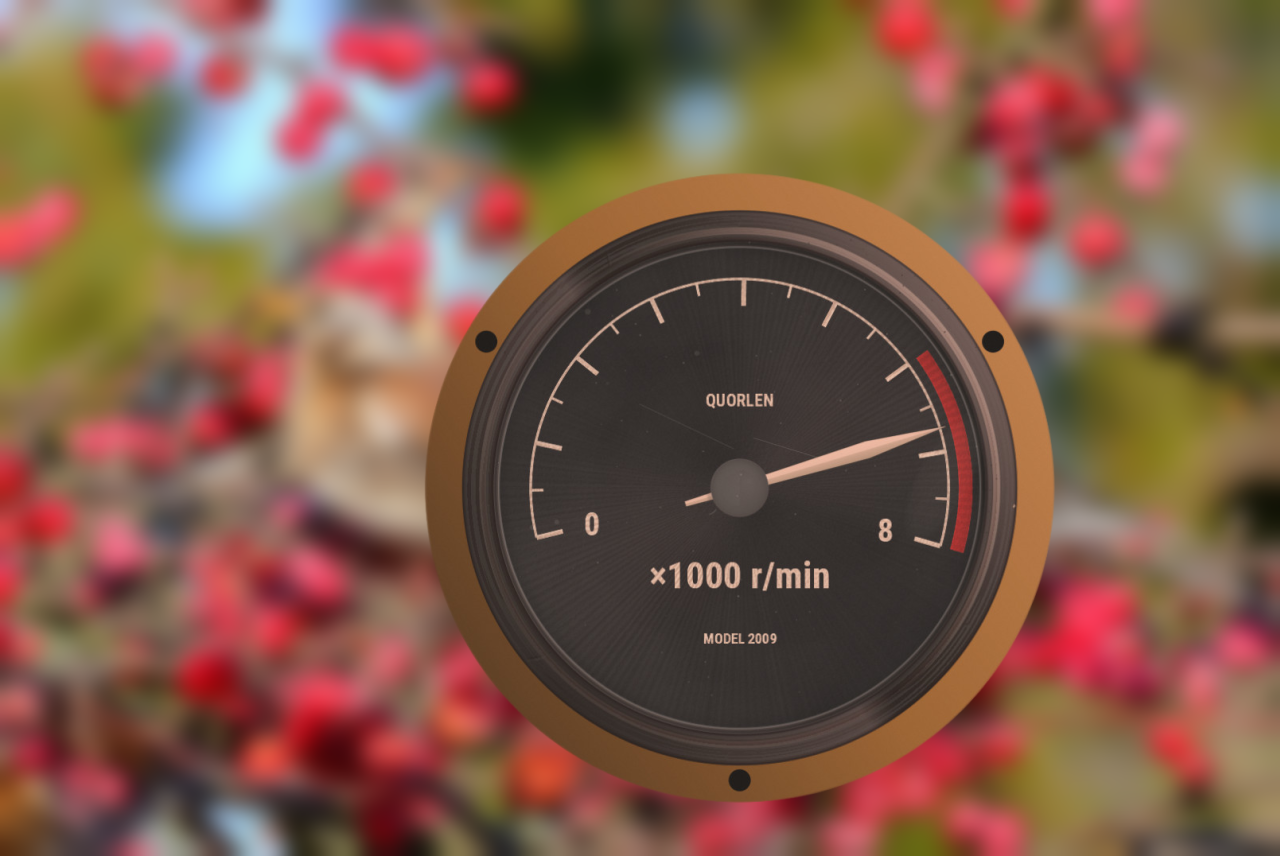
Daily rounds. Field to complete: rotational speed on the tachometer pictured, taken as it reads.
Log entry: 6750 rpm
